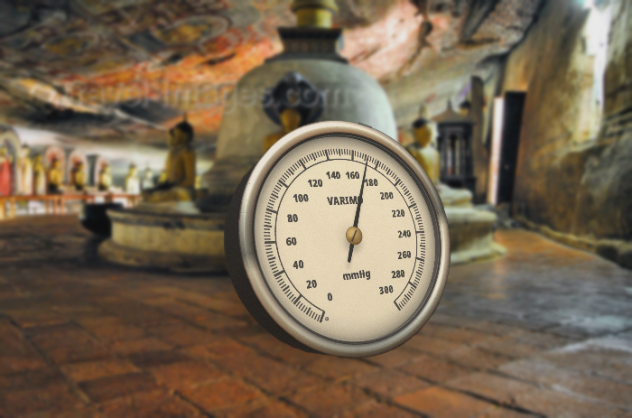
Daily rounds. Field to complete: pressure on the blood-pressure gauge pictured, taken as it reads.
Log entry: 170 mmHg
